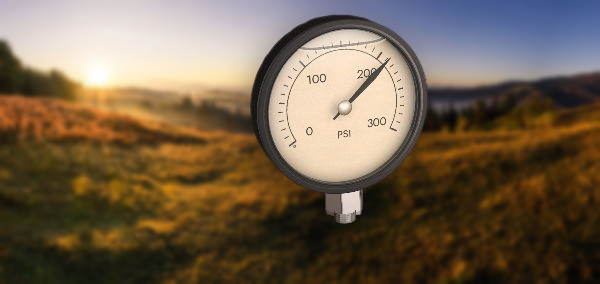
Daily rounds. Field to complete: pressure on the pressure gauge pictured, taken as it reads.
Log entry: 210 psi
